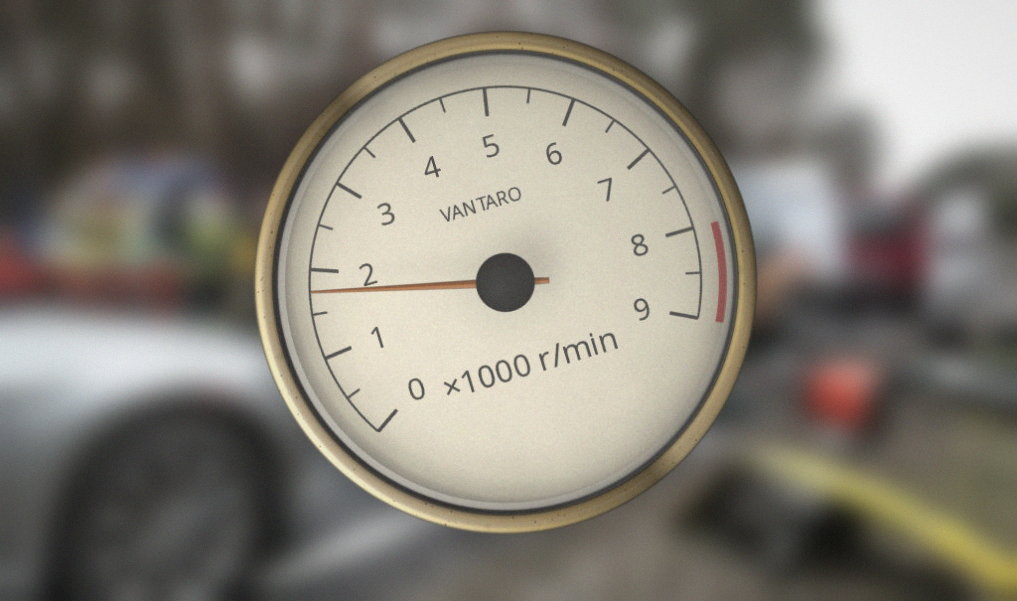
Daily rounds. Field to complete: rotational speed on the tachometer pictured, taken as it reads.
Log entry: 1750 rpm
